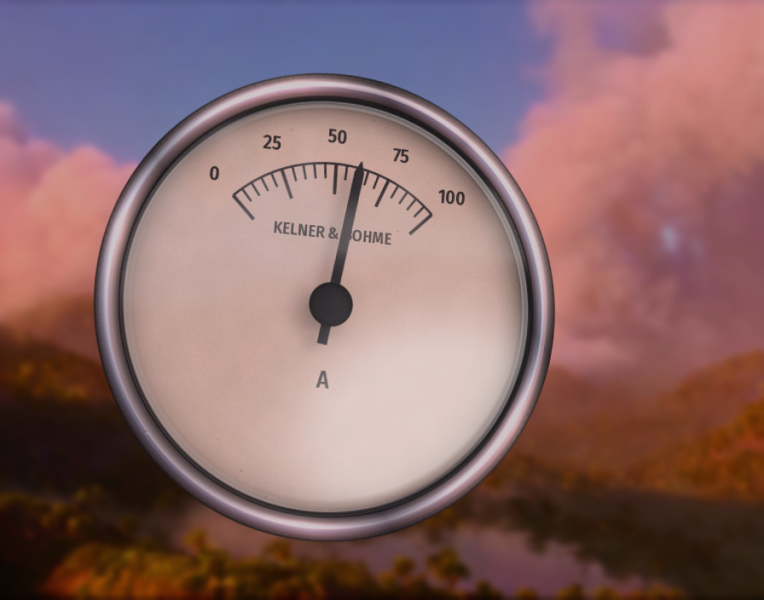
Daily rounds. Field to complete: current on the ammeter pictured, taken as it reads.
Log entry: 60 A
